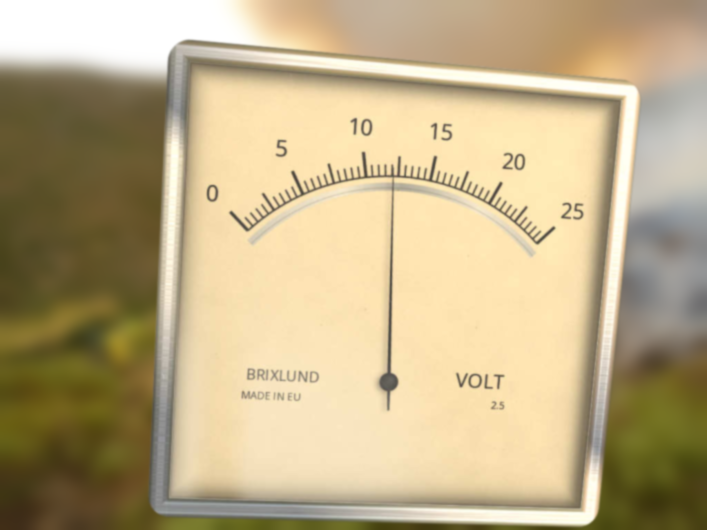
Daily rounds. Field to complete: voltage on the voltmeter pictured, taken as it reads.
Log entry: 12 V
